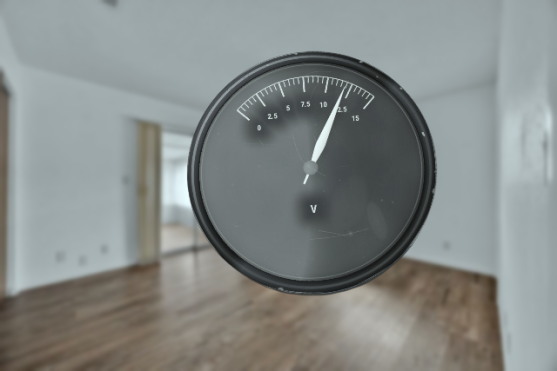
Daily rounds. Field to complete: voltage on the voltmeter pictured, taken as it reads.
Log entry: 12 V
